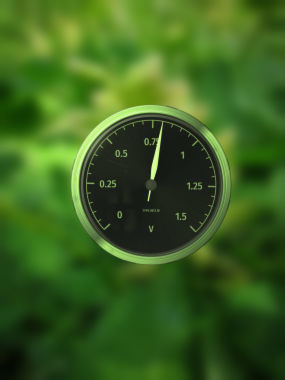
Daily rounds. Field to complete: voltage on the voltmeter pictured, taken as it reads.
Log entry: 0.8 V
